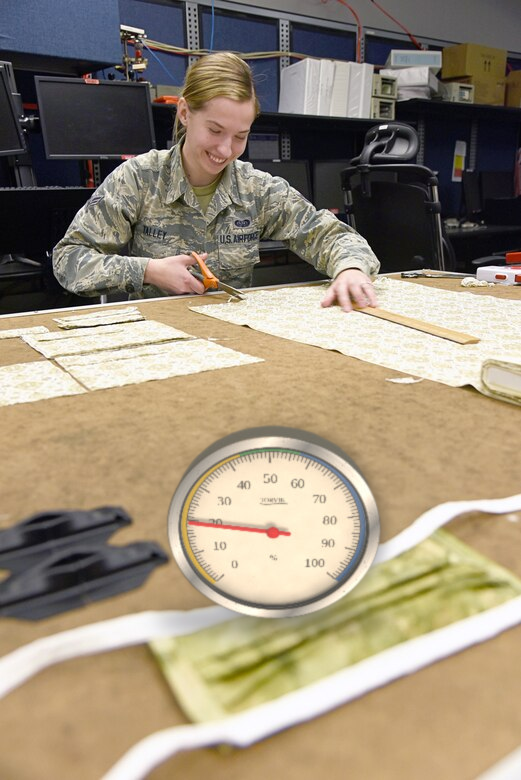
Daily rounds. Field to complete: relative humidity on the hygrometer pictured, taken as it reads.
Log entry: 20 %
